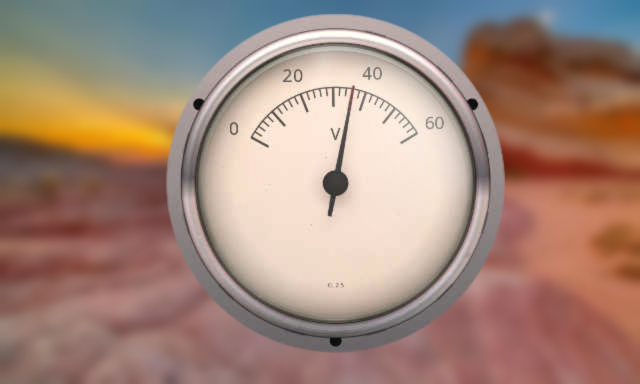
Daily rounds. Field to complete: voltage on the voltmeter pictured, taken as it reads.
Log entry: 36 V
